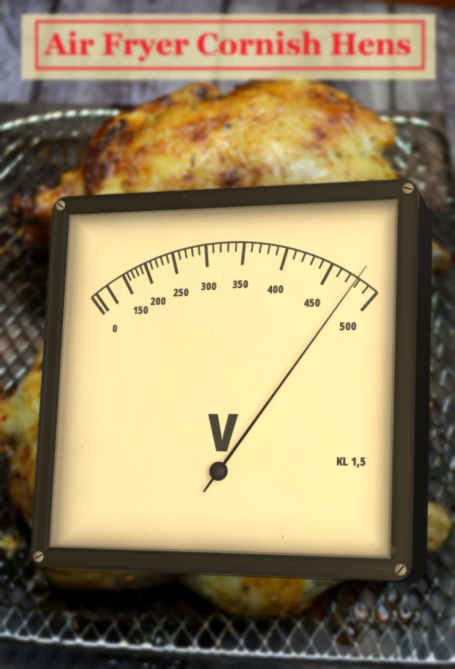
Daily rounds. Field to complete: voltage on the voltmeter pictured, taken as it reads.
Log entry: 480 V
